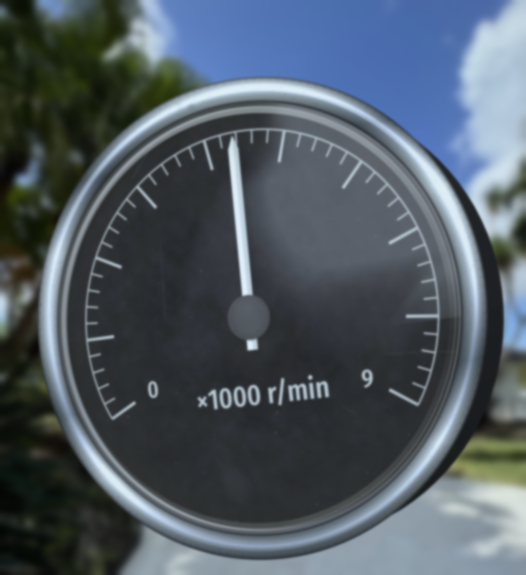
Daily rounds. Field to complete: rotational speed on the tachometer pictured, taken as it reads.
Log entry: 4400 rpm
